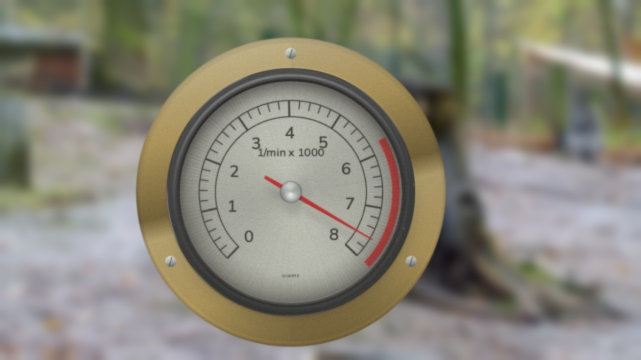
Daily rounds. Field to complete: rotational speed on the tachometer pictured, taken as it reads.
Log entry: 7600 rpm
